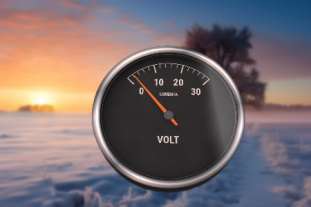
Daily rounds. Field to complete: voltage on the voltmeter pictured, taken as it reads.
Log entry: 2 V
